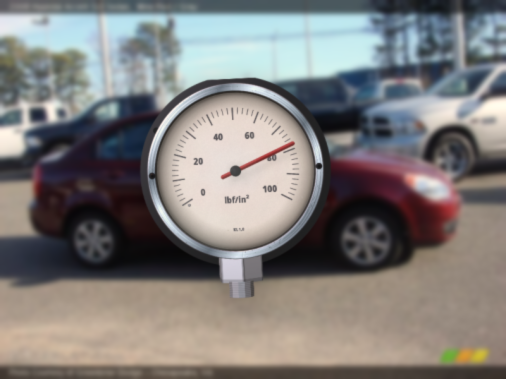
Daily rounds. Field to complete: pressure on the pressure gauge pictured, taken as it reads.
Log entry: 78 psi
